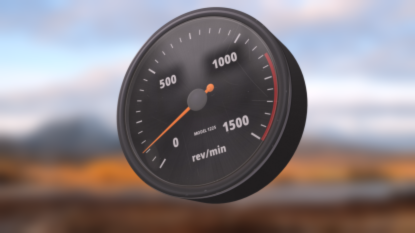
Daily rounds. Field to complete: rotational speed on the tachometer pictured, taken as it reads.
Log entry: 100 rpm
